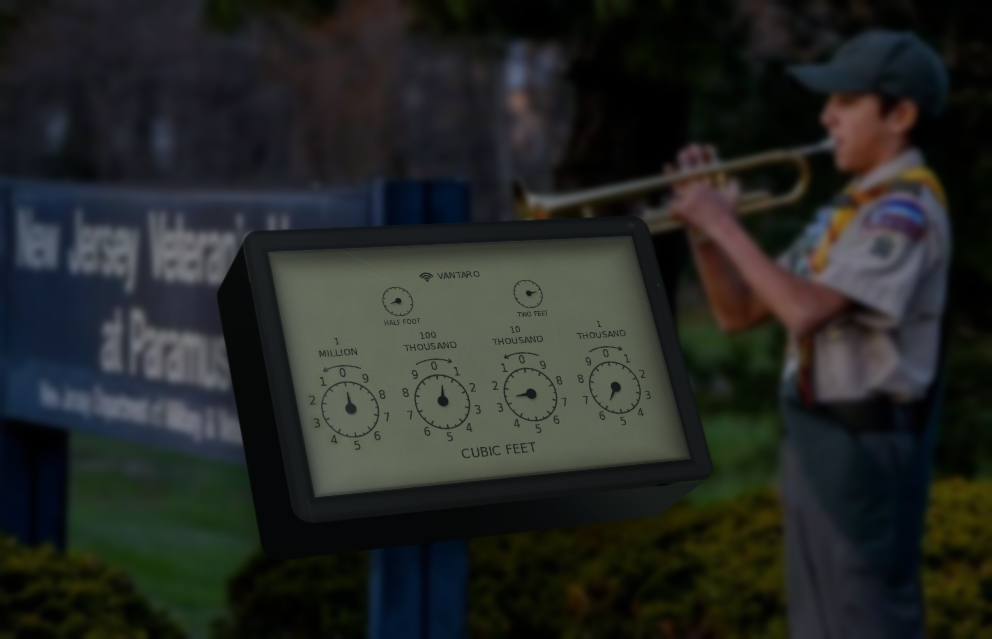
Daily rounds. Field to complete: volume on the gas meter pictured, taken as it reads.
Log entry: 2600 ft³
